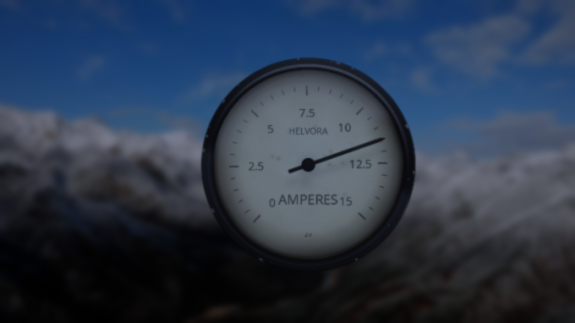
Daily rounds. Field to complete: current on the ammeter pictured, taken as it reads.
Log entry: 11.5 A
